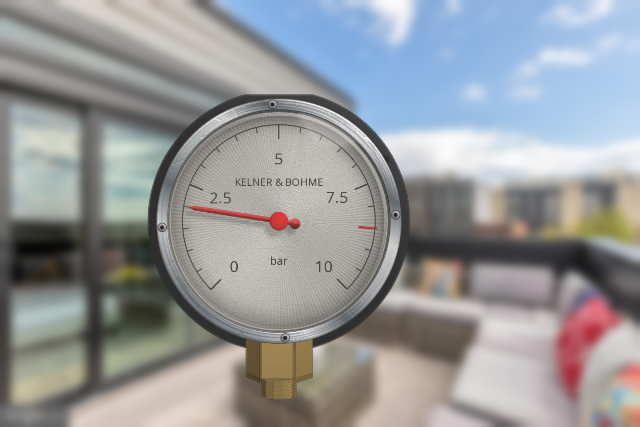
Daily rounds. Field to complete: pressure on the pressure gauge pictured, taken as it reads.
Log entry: 2 bar
